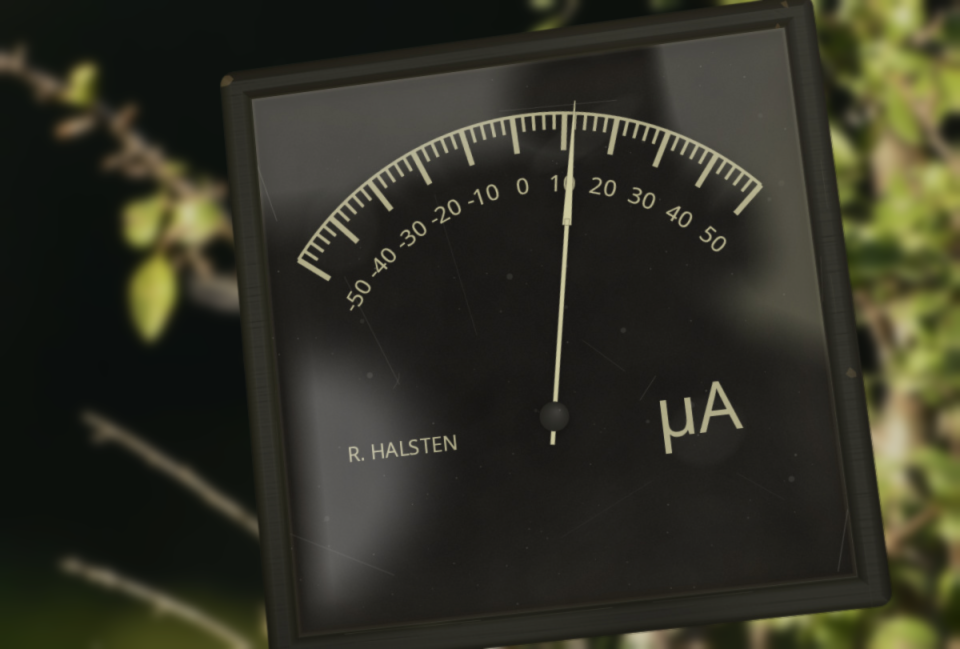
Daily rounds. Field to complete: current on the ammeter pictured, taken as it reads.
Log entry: 12 µA
